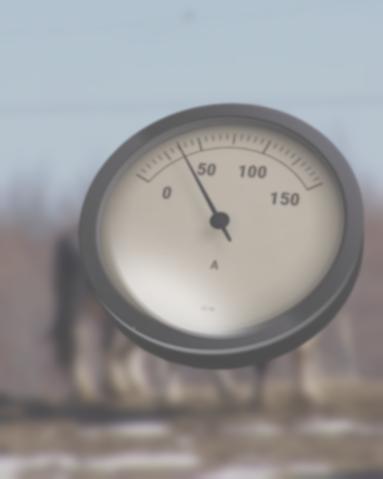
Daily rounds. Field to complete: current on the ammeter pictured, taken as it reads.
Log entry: 35 A
